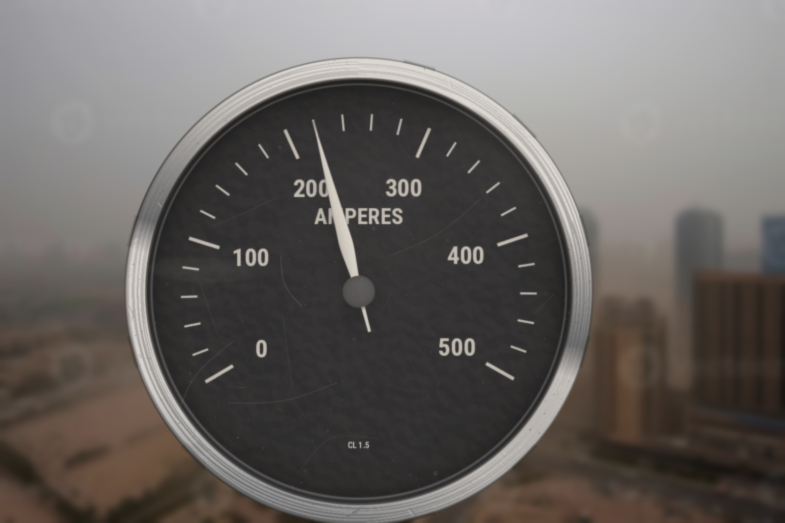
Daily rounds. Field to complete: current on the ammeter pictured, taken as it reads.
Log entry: 220 A
